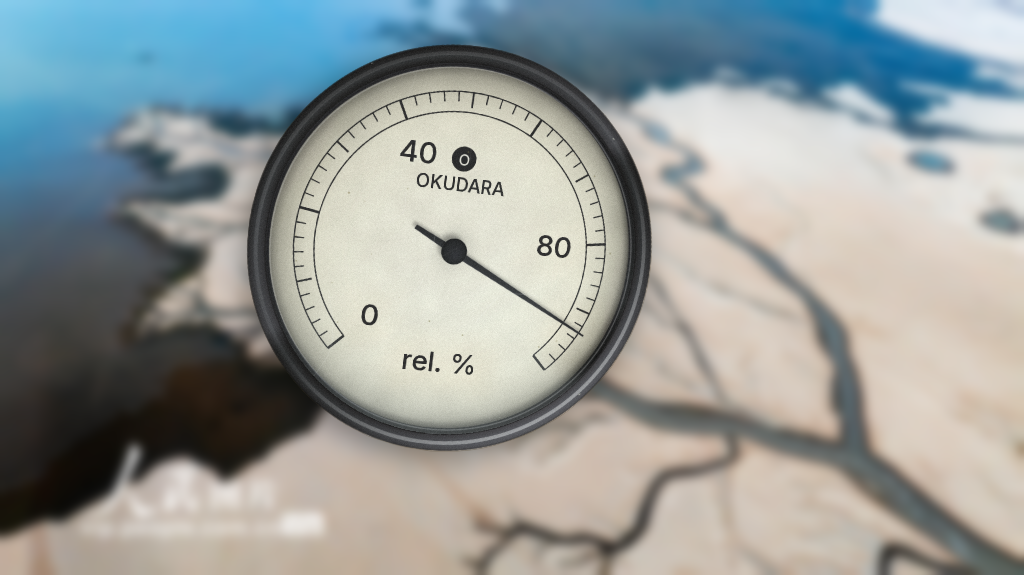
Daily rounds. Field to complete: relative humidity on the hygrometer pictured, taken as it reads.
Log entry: 93 %
